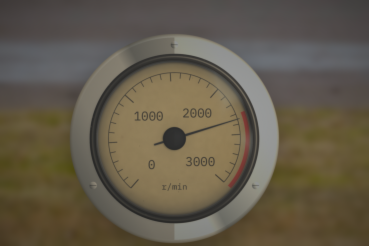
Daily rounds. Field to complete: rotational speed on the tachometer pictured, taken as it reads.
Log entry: 2350 rpm
